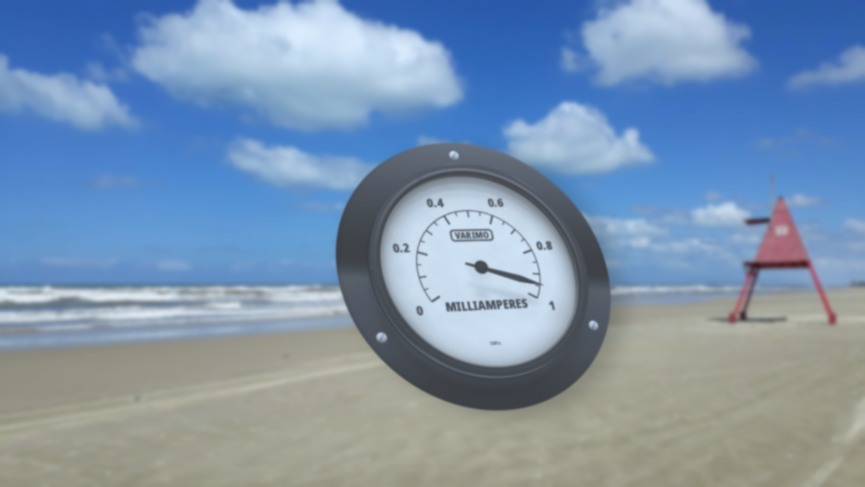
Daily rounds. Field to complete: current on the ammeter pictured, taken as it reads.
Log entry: 0.95 mA
